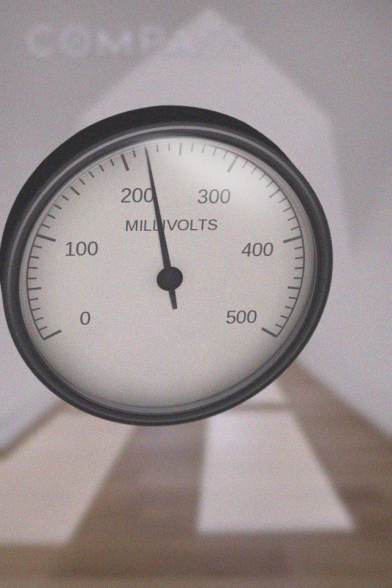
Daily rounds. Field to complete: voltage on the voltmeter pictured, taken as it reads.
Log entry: 220 mV
